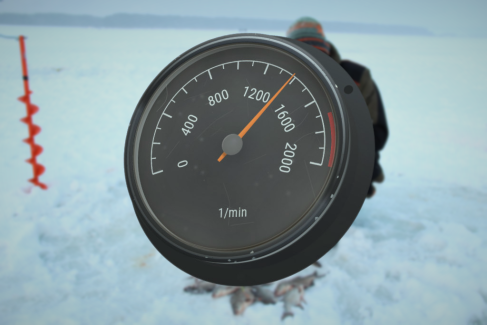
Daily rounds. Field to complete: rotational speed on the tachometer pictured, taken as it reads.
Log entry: 1400 rpm
